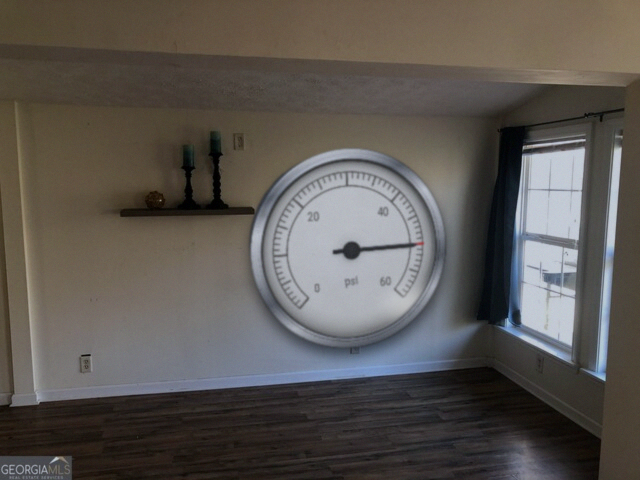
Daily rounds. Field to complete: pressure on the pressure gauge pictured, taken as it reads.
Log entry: 50 psi
